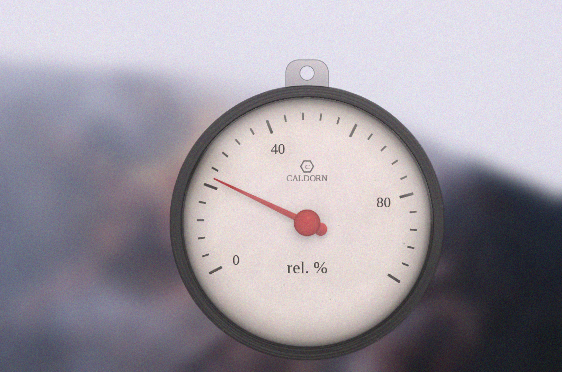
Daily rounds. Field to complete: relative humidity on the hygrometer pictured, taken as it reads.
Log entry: 22 %
